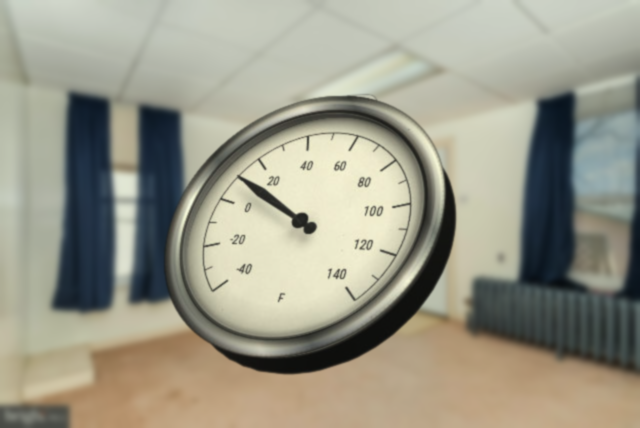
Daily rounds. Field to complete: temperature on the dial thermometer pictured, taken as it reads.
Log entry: 10 °F
